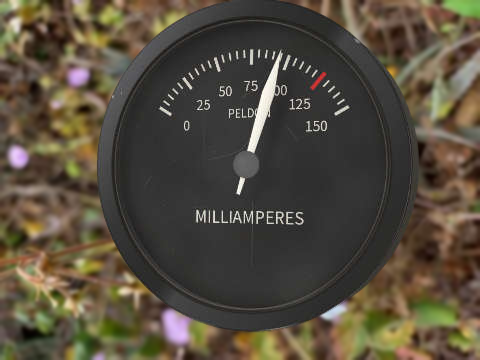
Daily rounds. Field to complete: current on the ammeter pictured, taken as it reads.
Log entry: 95 mA
